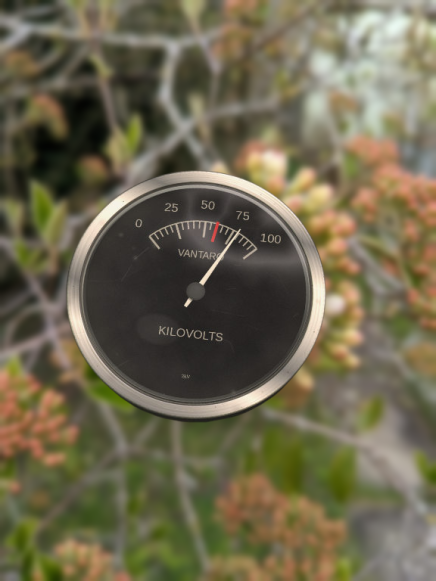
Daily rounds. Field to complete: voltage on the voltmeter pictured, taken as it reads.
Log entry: 80 kV
